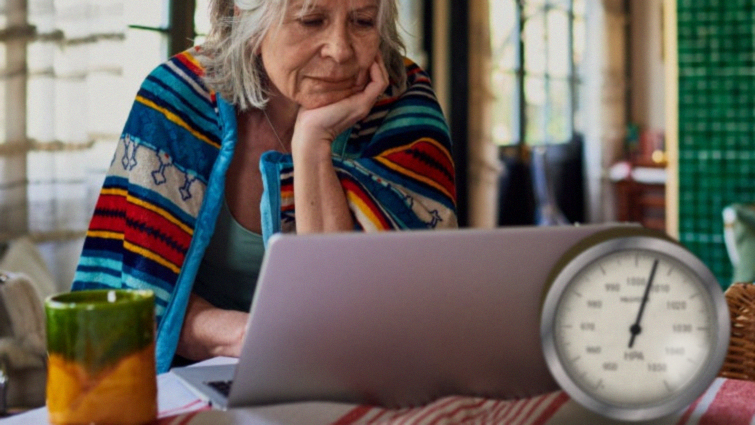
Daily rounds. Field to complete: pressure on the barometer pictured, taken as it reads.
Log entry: 1005 hPa
